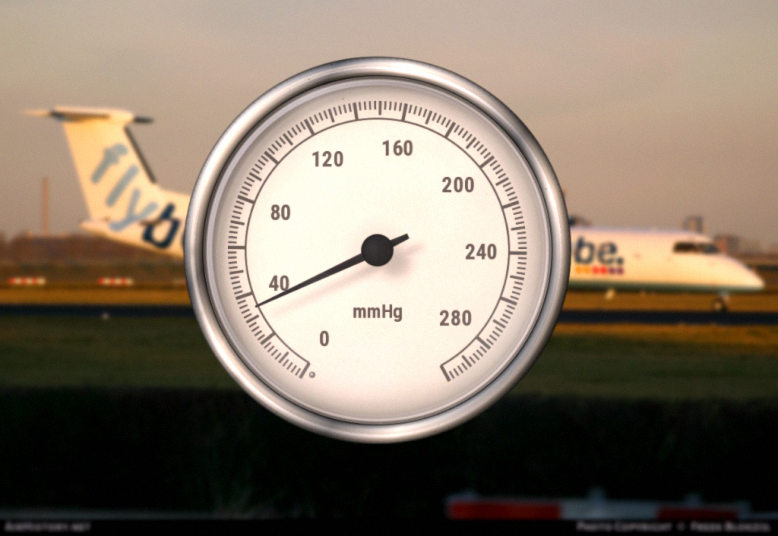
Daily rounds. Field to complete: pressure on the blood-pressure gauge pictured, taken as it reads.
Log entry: 34 mmHg
